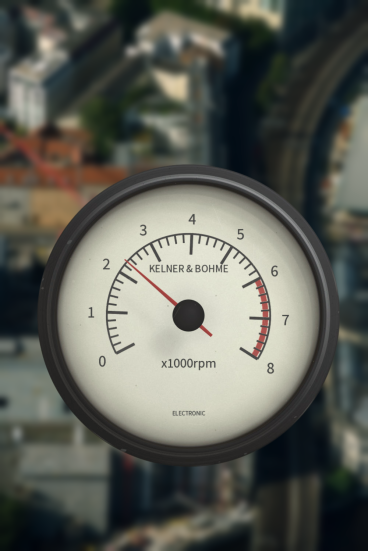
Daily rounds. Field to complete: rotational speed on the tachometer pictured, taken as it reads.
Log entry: 2300 rpm
